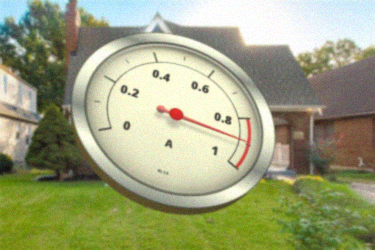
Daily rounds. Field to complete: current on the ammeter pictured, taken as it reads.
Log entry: 0.9 A
